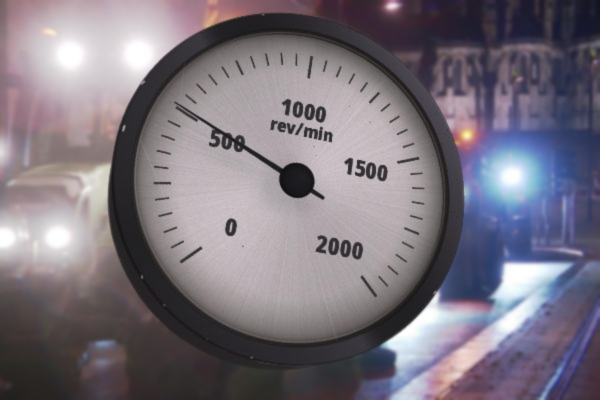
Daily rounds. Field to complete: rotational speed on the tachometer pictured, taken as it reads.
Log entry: 500 rpm
